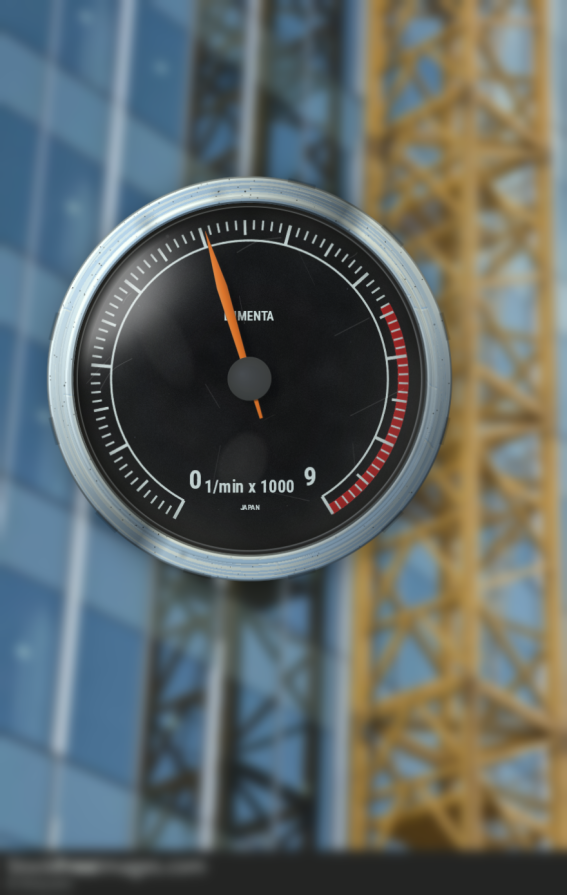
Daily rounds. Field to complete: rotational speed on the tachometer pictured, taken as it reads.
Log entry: 4050 rpm
